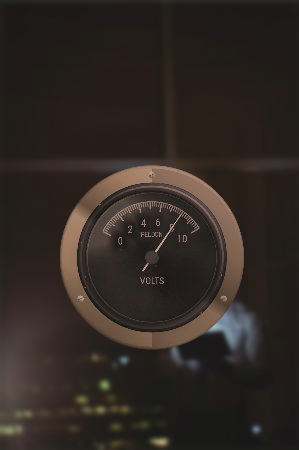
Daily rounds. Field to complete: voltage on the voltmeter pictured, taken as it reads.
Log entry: 8 V
